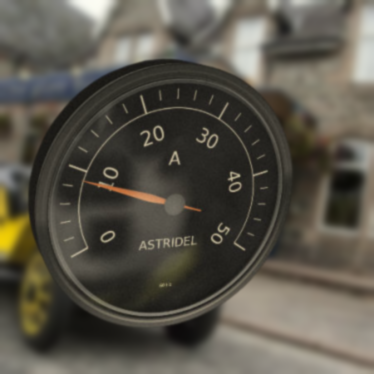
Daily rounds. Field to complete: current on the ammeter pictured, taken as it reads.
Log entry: 9 A
